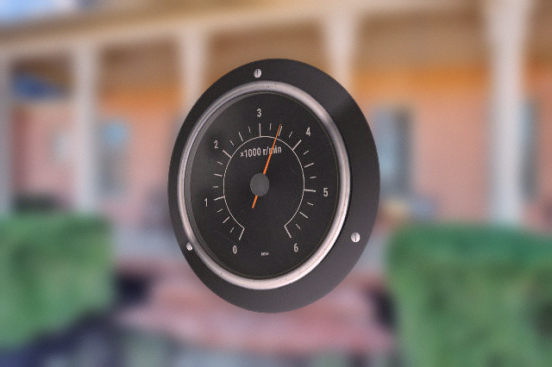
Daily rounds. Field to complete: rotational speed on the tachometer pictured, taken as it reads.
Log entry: 3500 rpm
